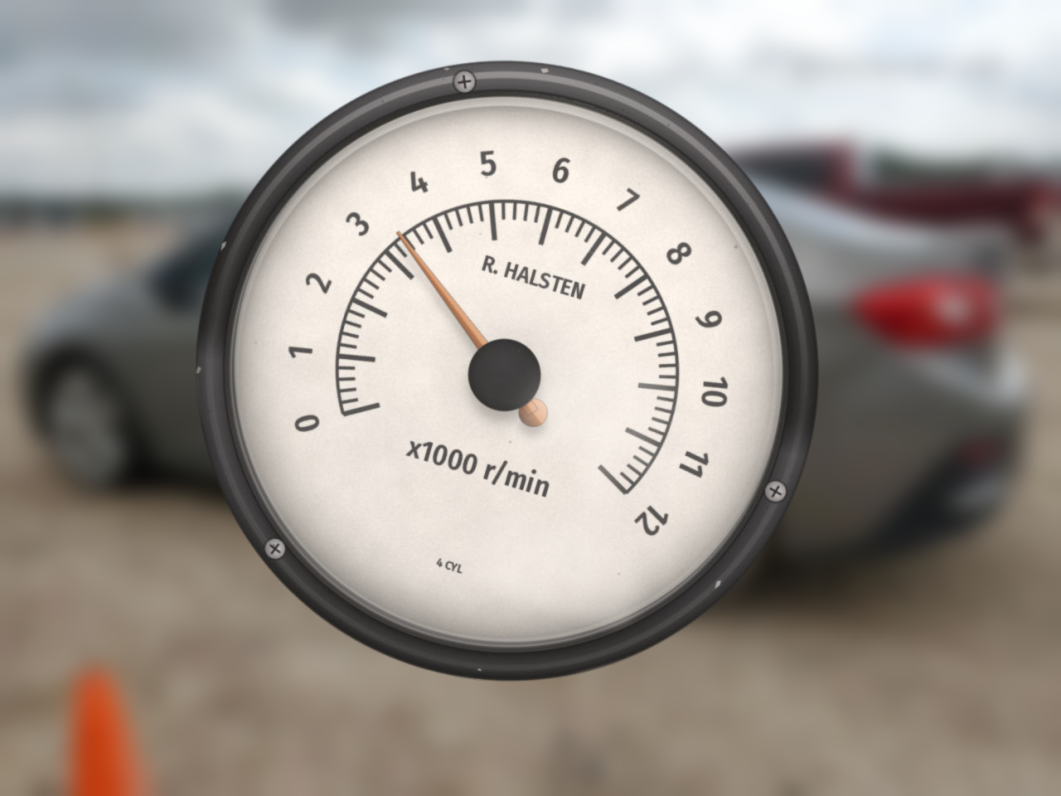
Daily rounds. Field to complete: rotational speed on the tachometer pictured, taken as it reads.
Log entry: 3400 rpm
